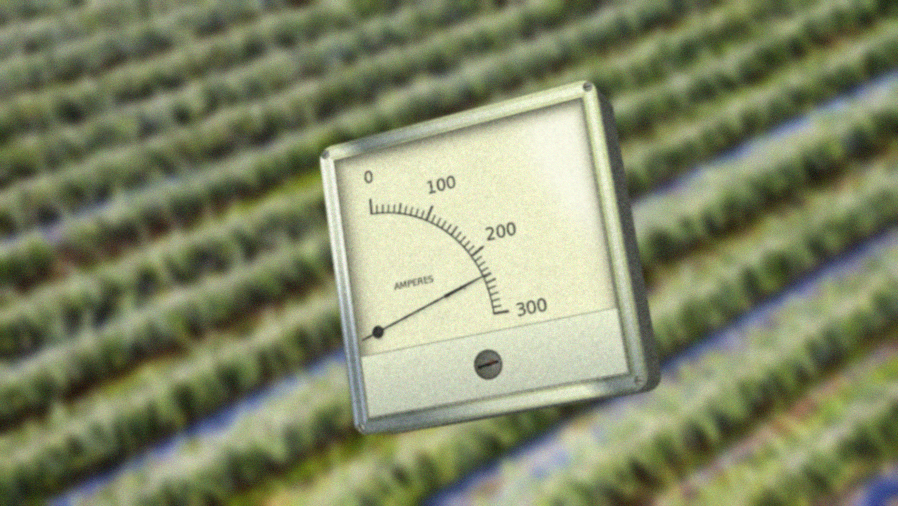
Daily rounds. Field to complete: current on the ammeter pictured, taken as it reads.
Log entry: 240 A
